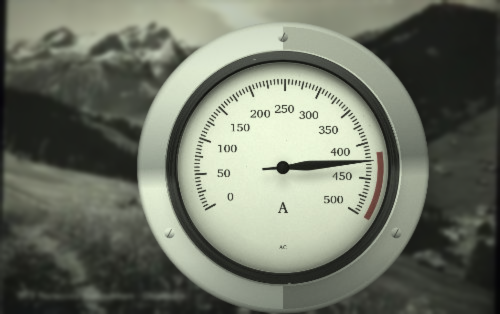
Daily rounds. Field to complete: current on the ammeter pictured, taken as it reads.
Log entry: 425 A
